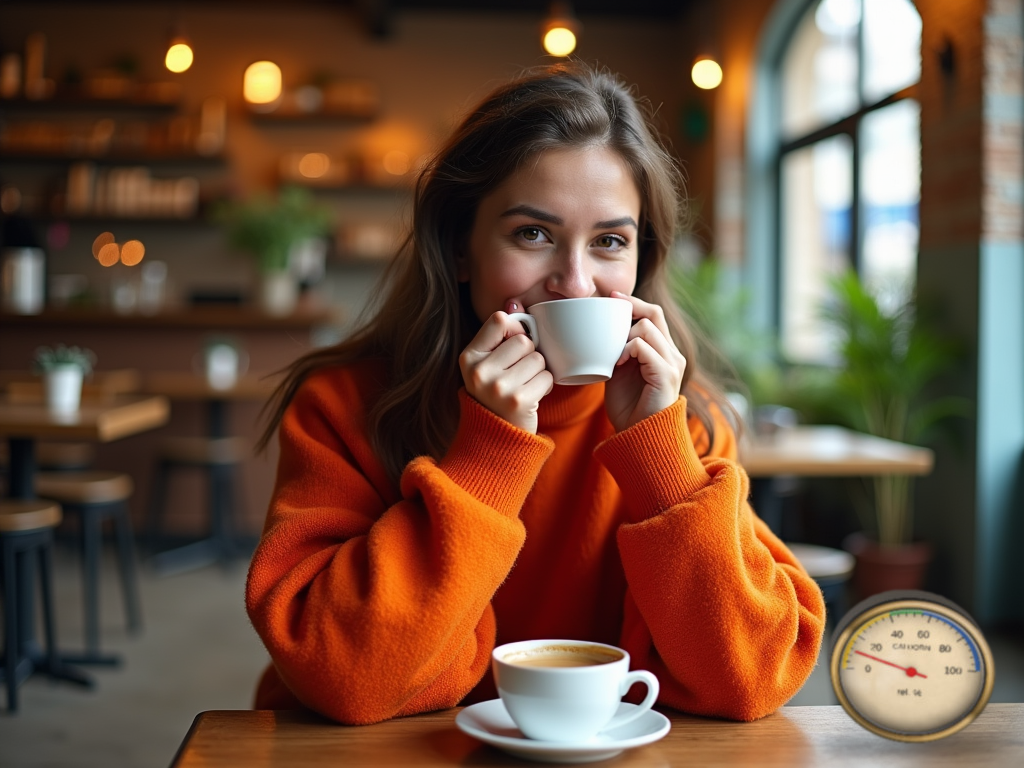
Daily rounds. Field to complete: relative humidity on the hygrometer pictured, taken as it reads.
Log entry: 12 %
